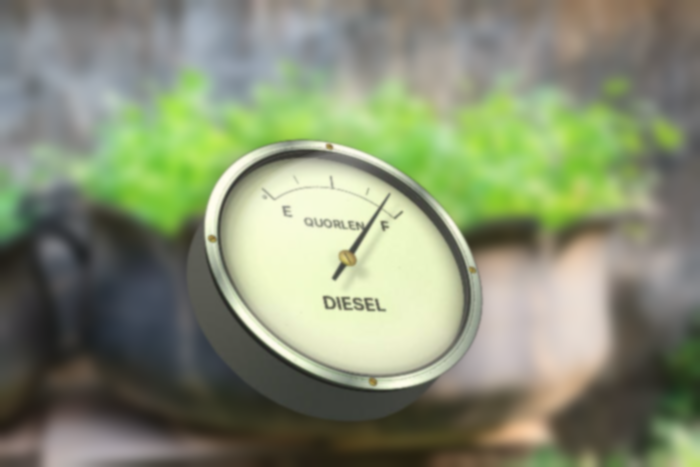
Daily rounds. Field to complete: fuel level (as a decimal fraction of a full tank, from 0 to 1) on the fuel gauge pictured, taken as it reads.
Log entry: 0.875
